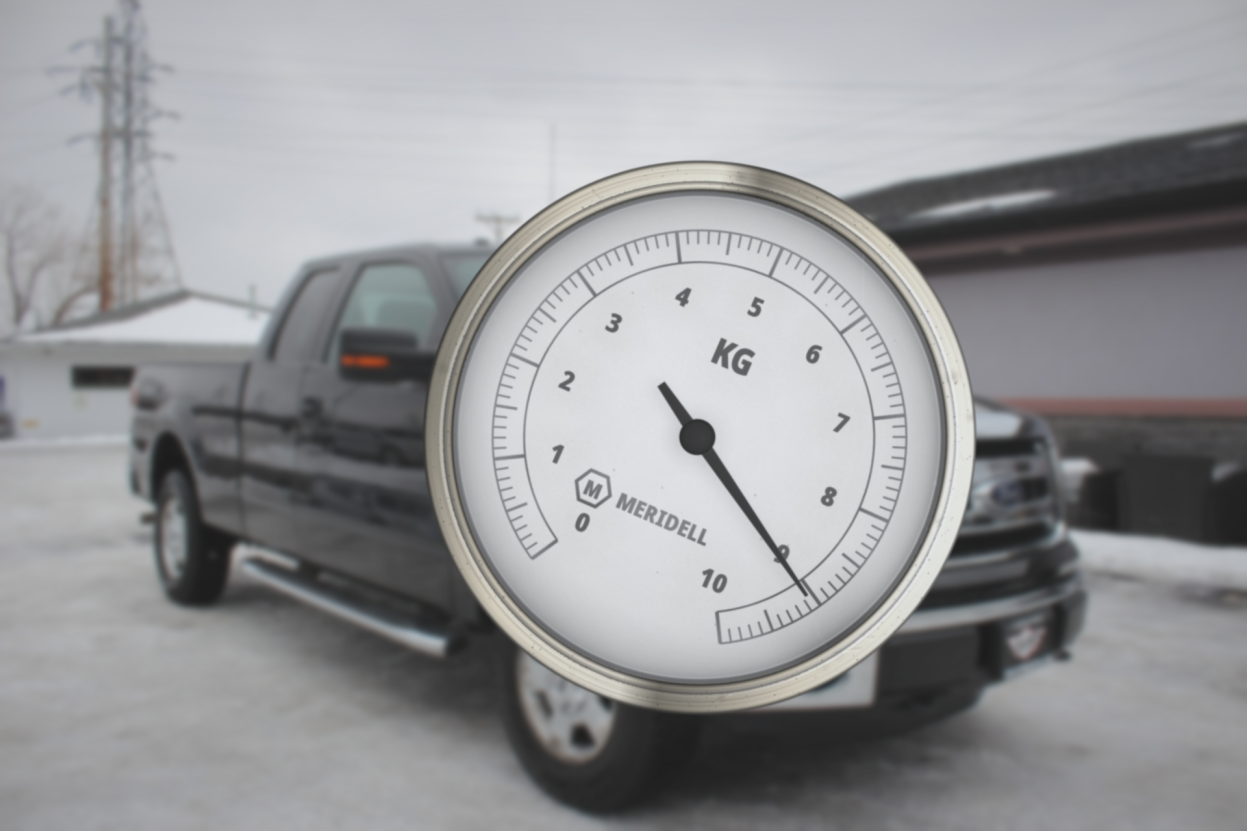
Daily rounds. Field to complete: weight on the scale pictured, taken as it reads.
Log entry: 9.05 kg
